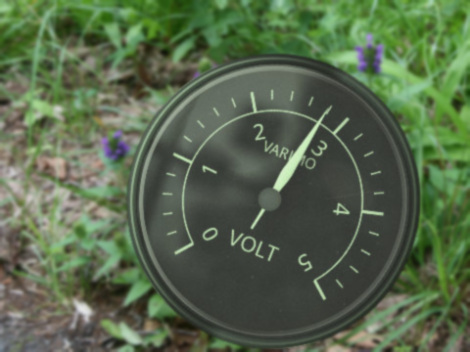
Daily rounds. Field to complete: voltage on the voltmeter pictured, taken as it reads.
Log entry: 2.8 V
